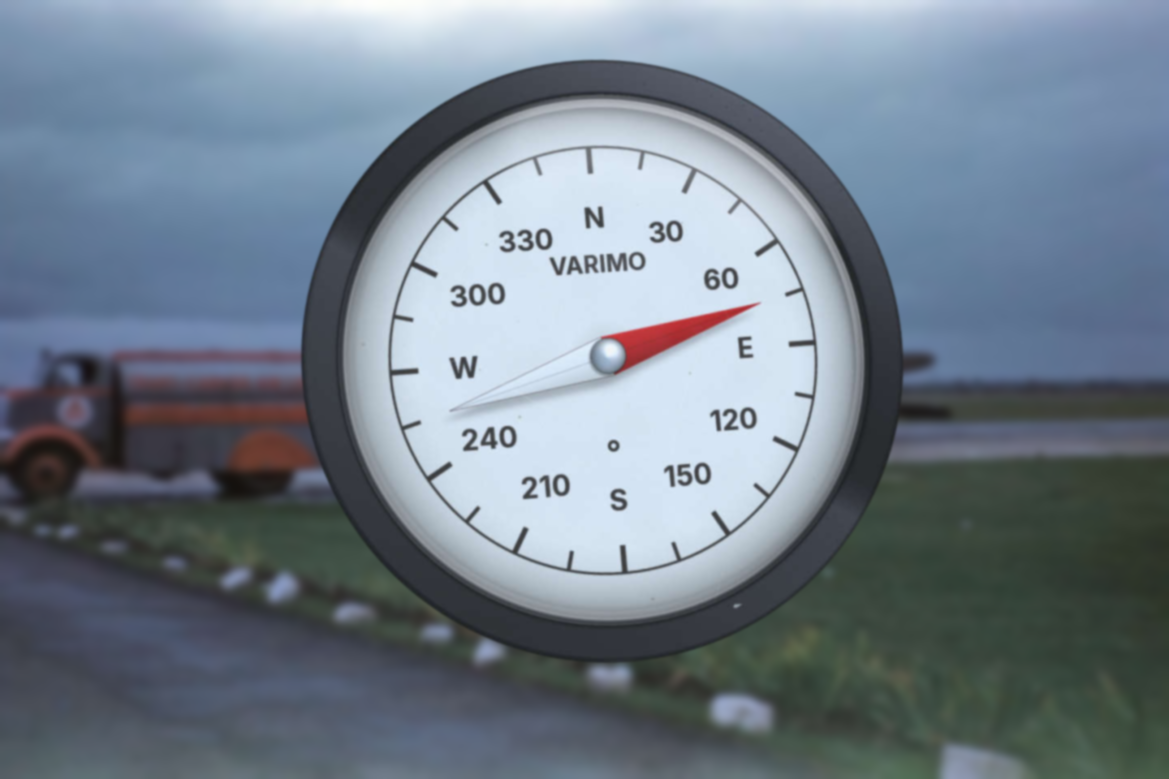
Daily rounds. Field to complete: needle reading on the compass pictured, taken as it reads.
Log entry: 75 °
